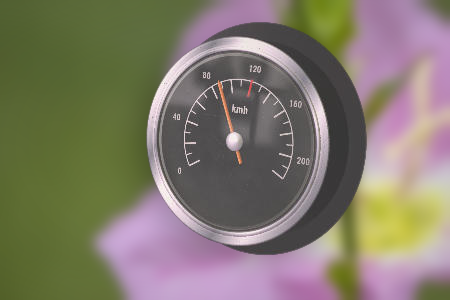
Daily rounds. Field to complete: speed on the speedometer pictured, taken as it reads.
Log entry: 90 km/h
